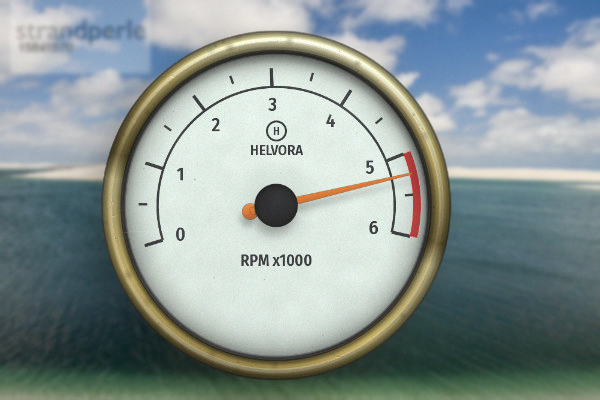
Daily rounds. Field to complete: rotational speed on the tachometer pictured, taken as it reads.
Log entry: 5250 rpm
